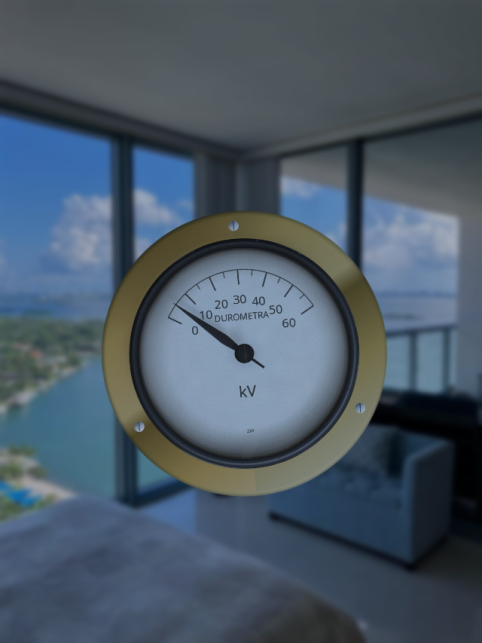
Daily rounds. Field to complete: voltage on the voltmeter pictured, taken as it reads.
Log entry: 5 kV
